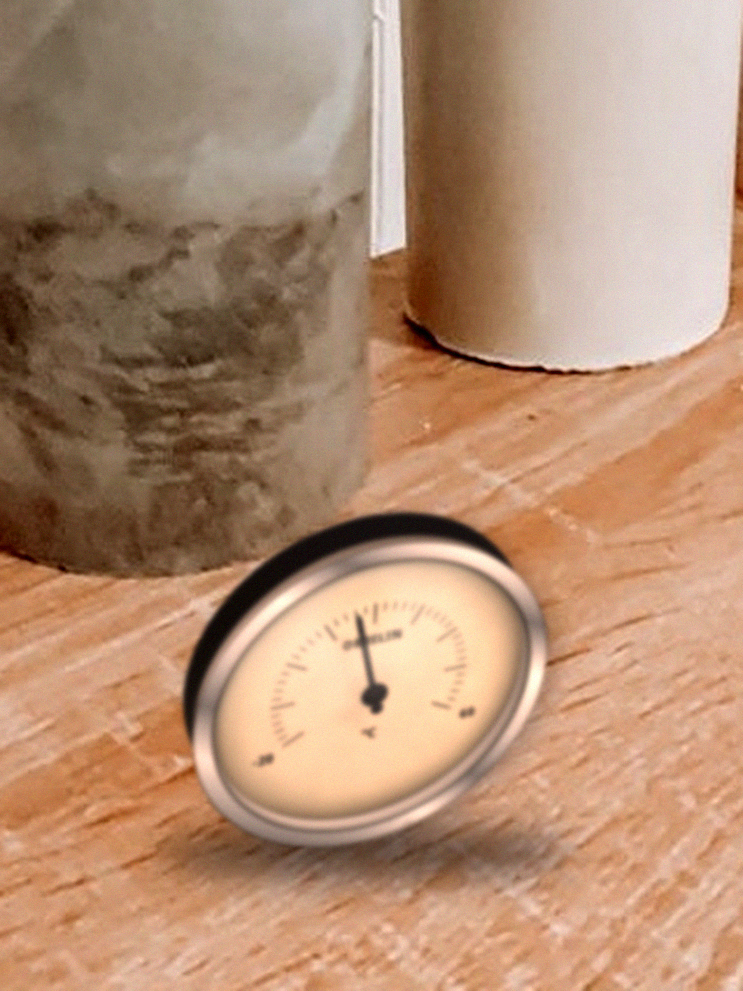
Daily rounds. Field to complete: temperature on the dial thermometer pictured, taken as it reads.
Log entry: 16 °C
